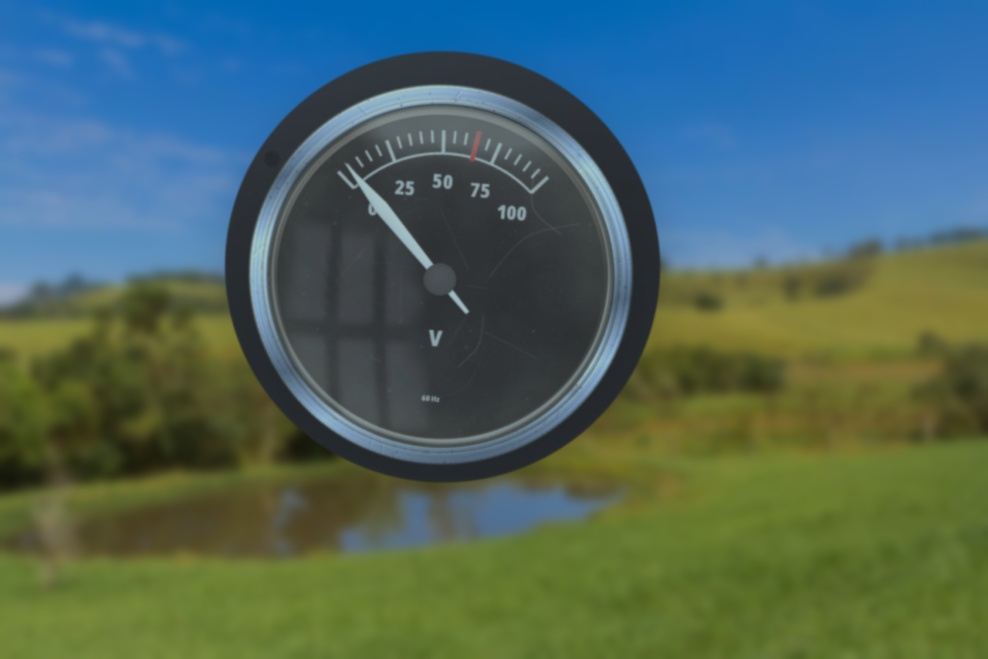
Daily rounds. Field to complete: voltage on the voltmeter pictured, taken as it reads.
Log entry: 5 V
